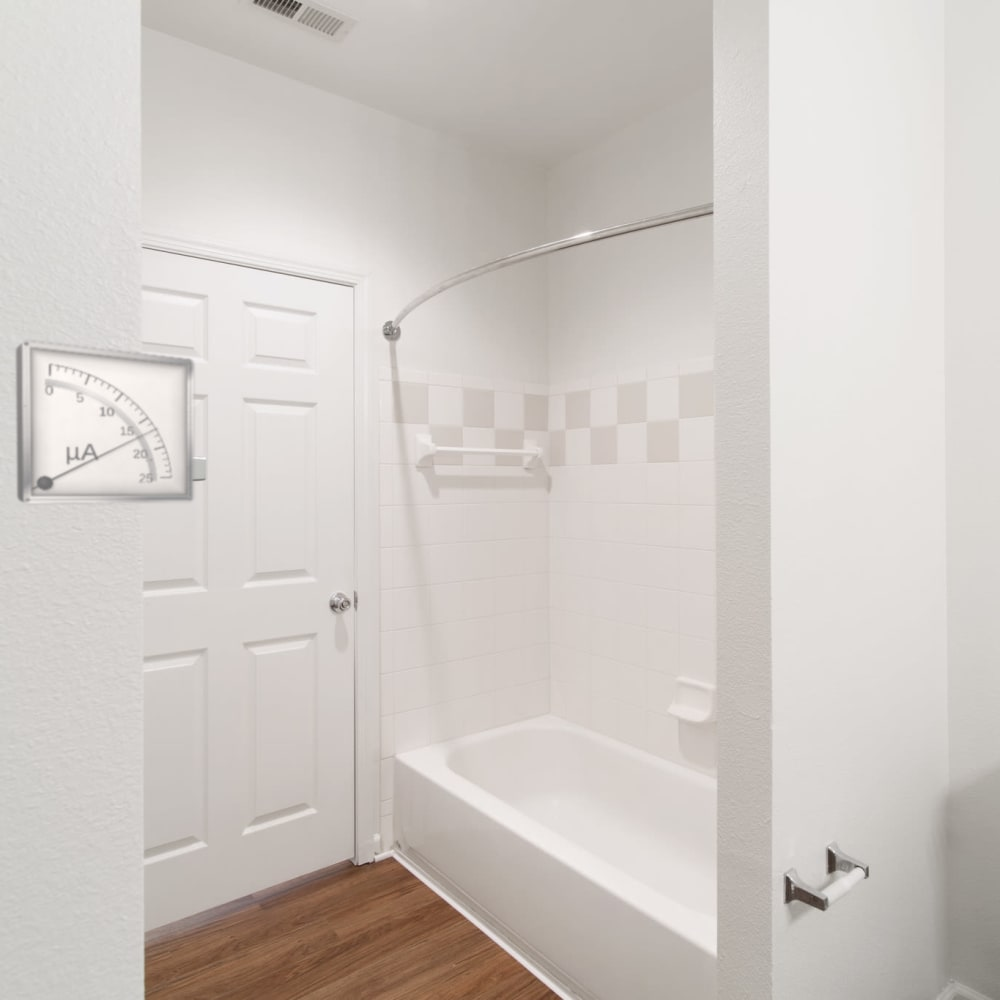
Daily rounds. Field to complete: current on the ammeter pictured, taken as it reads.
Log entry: 17 µA
